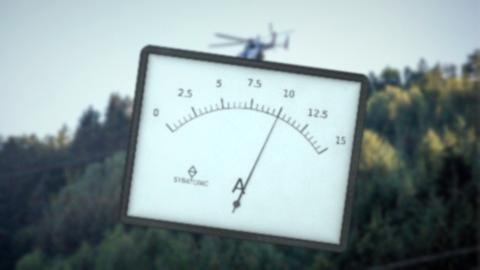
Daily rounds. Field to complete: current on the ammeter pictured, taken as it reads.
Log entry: 10 A
